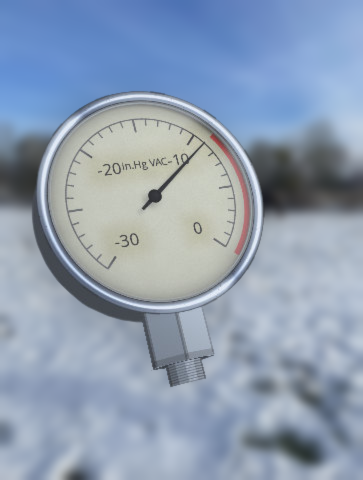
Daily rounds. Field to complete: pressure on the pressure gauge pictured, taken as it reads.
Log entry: -9 inHg
